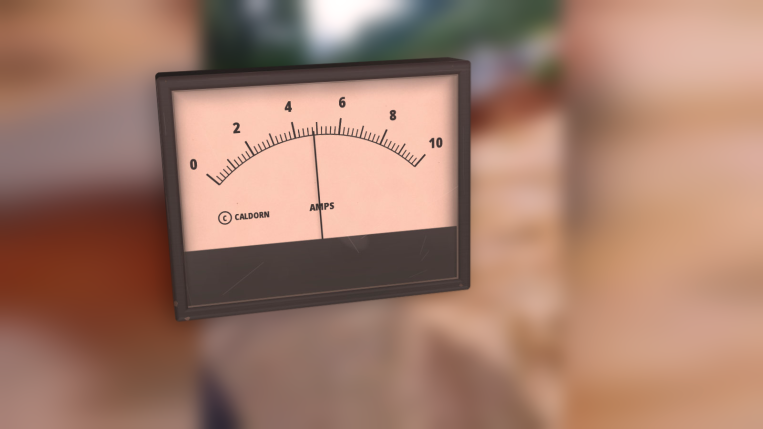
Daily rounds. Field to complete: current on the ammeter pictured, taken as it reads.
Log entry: 4.8 A
